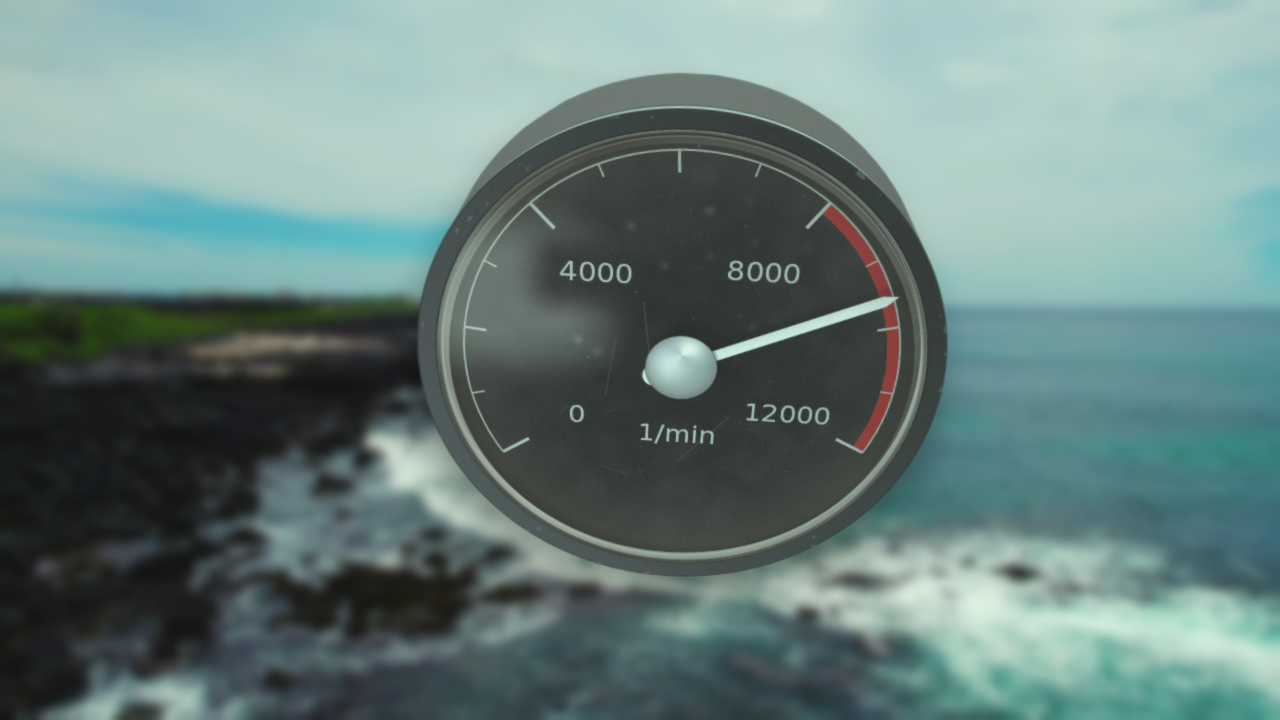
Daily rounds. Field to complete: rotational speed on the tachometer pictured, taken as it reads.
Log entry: 9500 rpm
